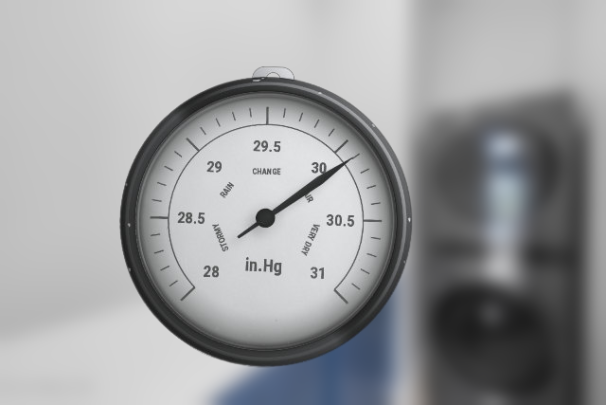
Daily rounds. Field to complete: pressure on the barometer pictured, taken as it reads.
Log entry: 30.1 inHg
